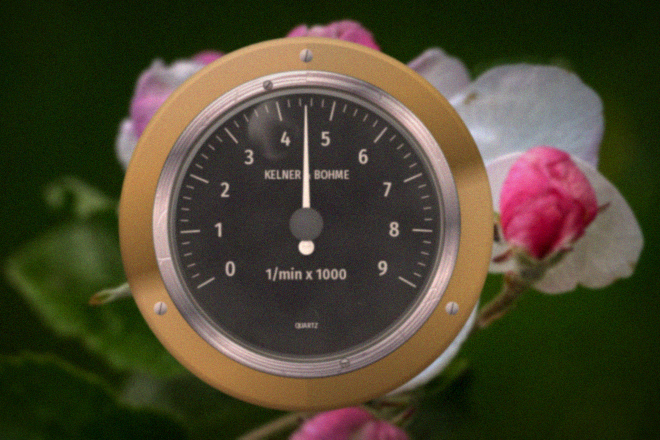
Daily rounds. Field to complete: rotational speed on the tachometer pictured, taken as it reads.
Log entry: 4500 rpm
